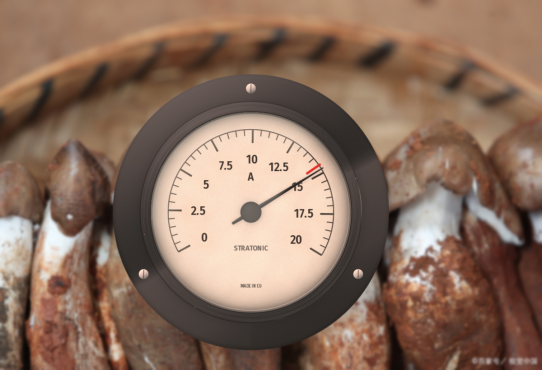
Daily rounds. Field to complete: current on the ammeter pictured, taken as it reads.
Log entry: 14.75 A
